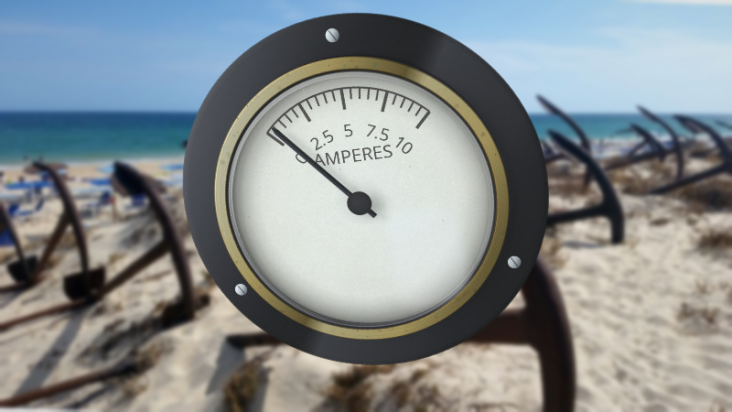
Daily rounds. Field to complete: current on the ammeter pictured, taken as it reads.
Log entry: 0.5 A
